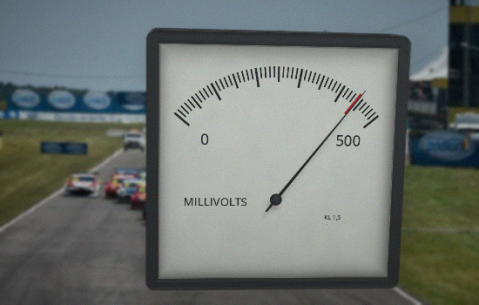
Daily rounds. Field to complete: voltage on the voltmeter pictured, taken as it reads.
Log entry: 440 mV
